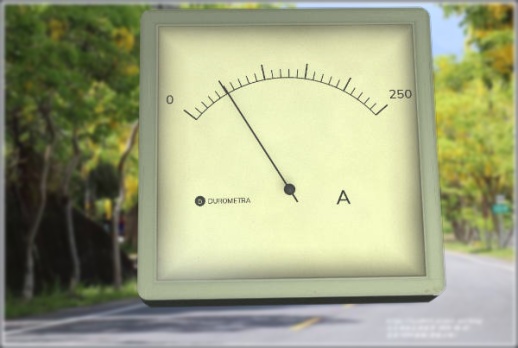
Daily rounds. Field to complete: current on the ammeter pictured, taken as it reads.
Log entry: 50 A
